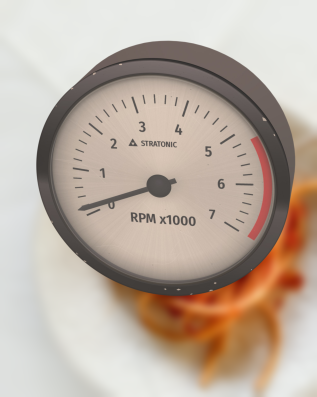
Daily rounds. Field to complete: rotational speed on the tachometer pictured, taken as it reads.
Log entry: 200 rpm
